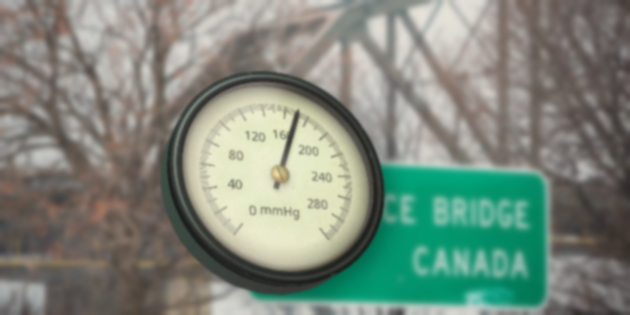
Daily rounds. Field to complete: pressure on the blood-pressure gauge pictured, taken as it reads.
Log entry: 170 mmHg
